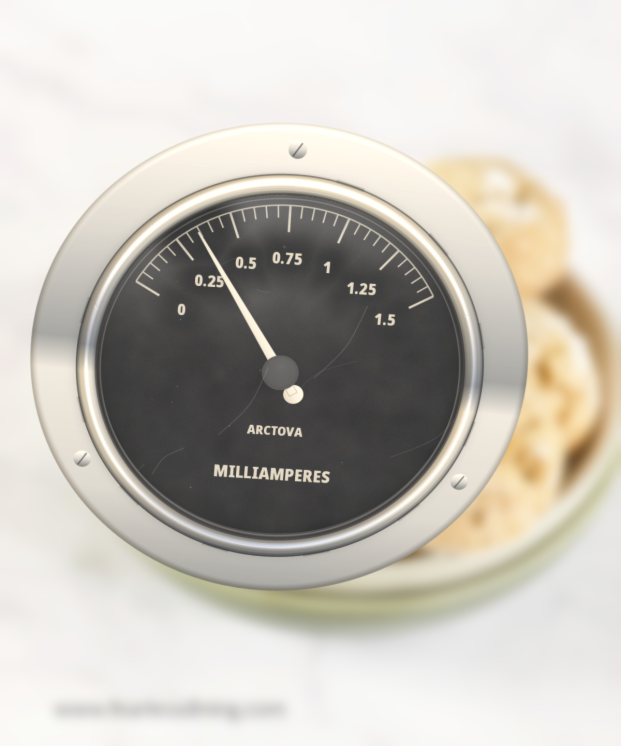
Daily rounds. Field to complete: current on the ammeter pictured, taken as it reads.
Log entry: 0.35 mA
